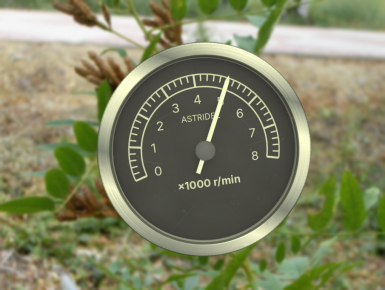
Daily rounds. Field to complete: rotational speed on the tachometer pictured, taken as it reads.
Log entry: 5000 rpm
